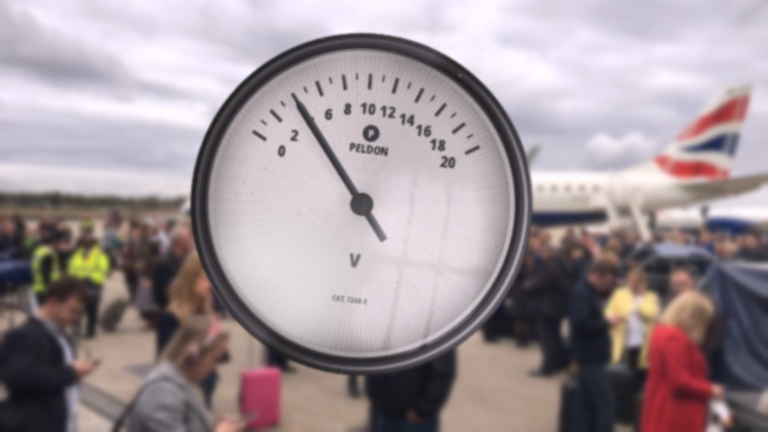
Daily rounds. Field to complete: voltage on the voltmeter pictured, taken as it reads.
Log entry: 4 V
